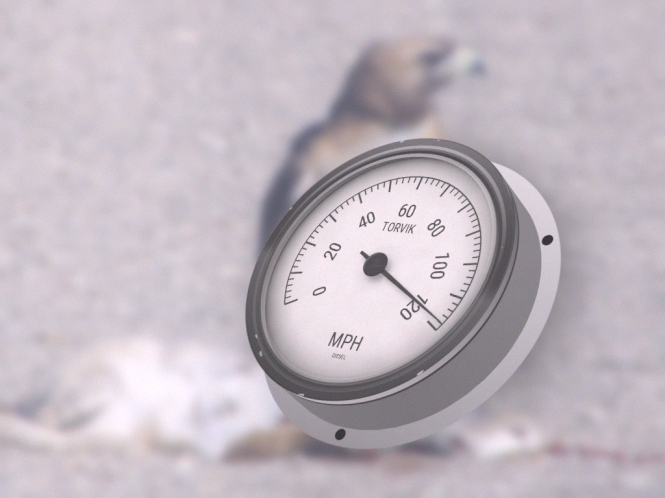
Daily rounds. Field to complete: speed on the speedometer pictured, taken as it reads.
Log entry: 118 mph
